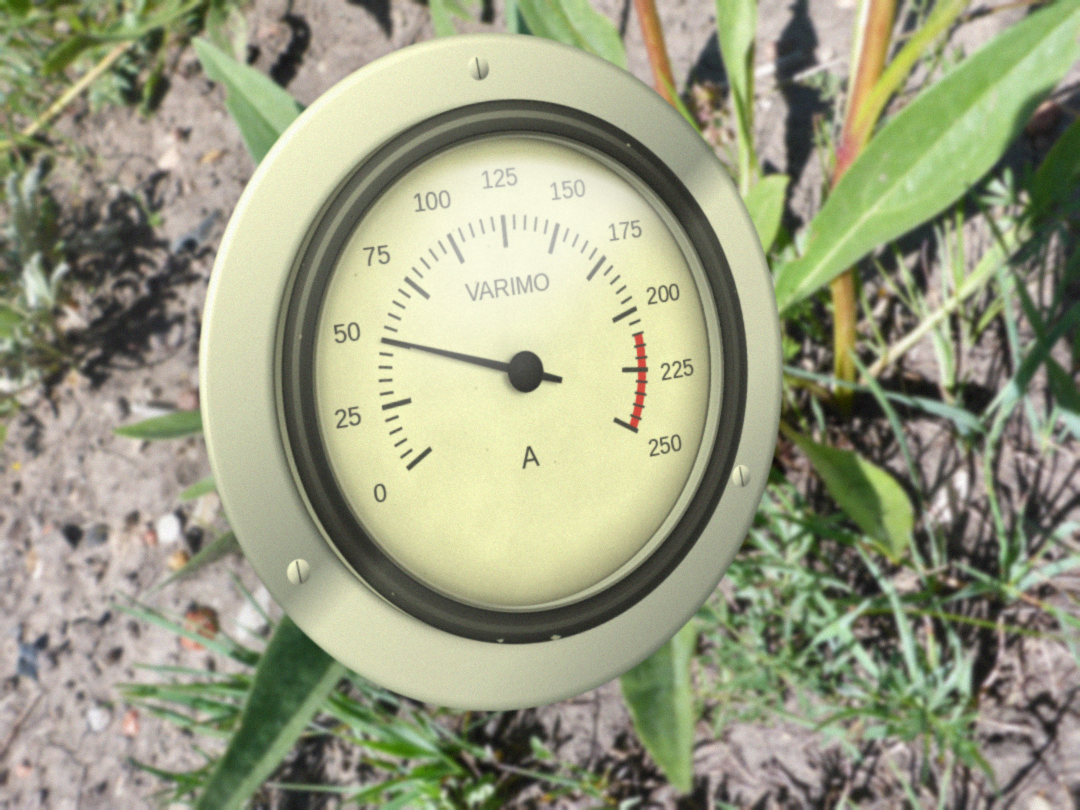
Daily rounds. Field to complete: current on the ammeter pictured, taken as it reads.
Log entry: 50 A
